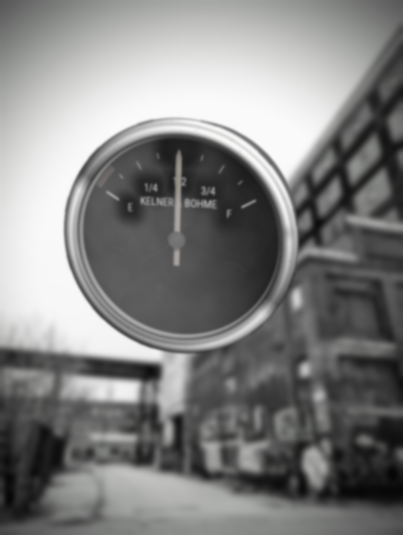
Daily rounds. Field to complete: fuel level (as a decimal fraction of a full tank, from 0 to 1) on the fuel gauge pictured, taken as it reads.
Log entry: 0.5
